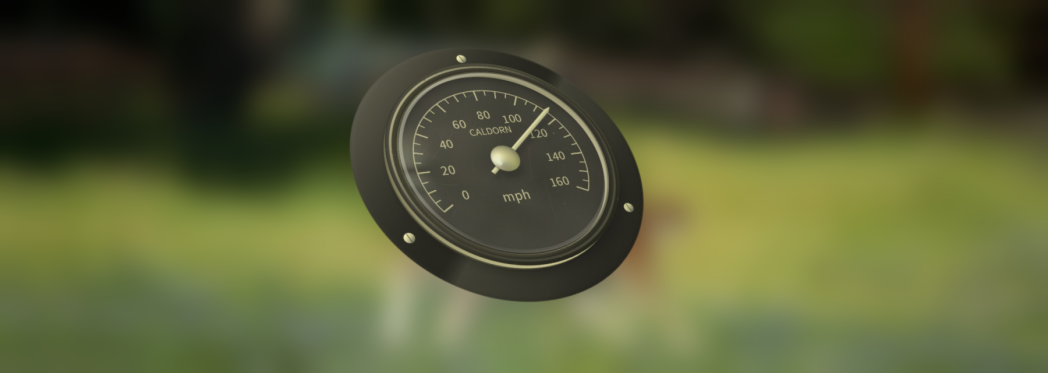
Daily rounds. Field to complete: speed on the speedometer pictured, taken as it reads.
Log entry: 115 mph
